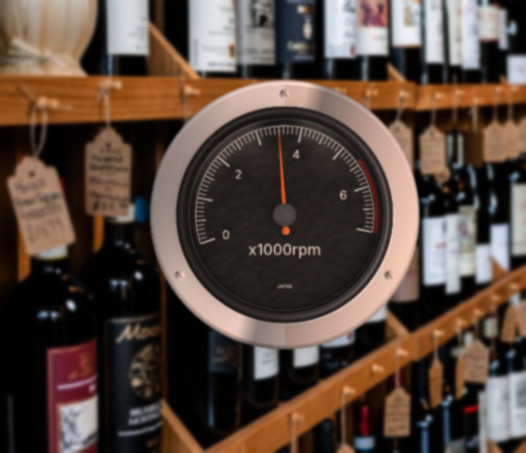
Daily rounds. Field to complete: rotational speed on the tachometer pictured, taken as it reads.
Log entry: 3500 rpm
